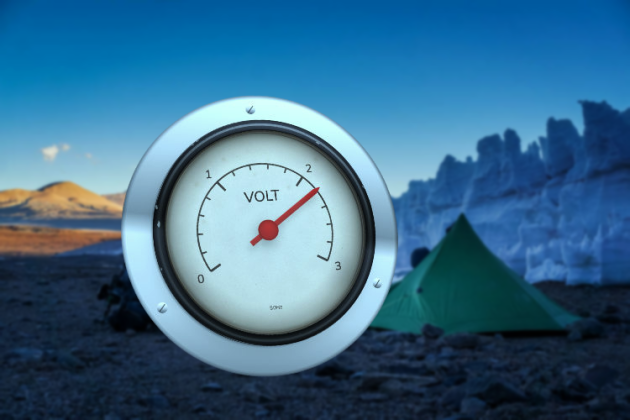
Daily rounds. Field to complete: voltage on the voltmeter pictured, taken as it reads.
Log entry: 2.2 V
